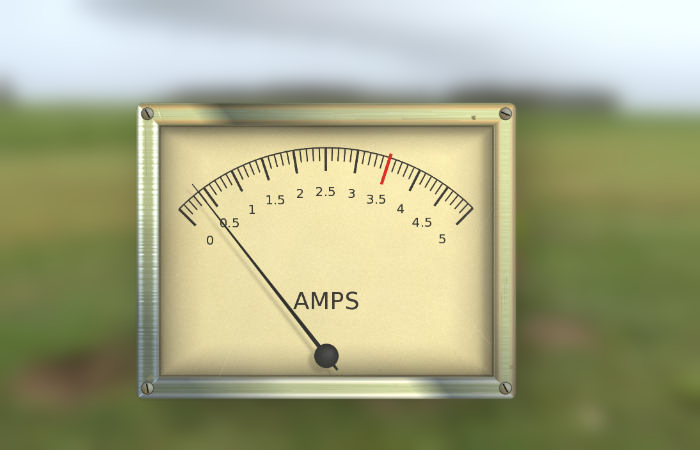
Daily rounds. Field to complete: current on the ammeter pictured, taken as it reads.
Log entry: 0.4 A
